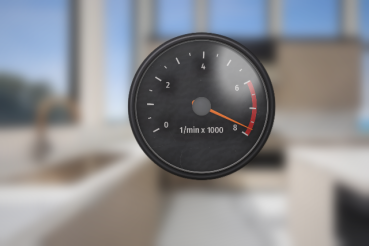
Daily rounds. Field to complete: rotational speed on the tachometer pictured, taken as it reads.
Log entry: 7750 rpm
